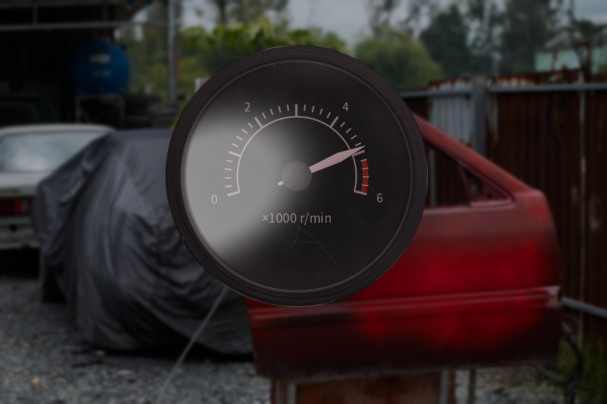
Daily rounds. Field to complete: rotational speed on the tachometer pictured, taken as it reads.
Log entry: 4900 rpm
